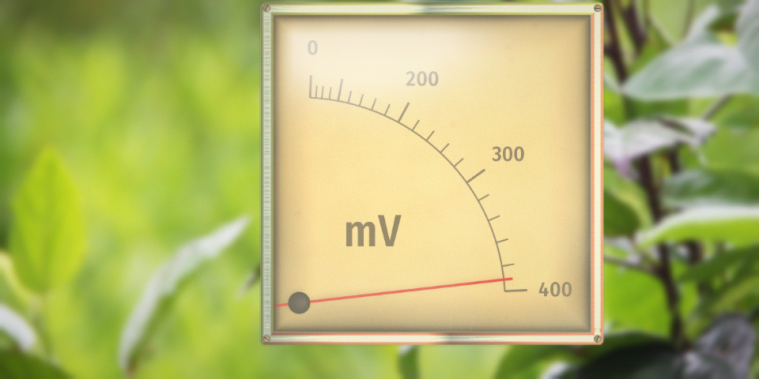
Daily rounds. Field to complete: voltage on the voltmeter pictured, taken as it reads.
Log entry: 390 mV
